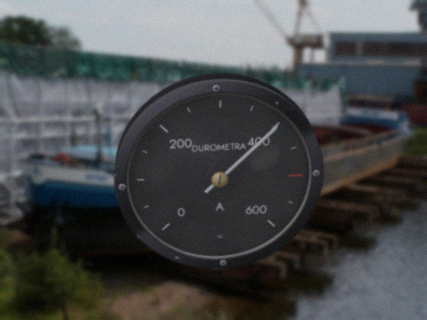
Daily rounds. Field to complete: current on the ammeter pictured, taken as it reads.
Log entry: 400 A
